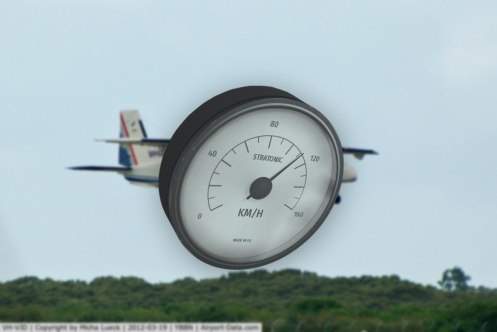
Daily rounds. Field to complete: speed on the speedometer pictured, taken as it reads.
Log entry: 110 km/h
